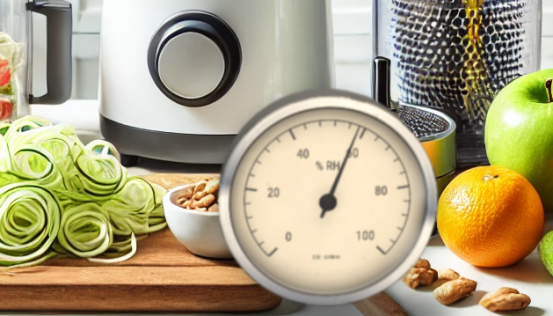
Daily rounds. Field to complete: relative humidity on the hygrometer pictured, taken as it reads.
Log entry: 58 %
